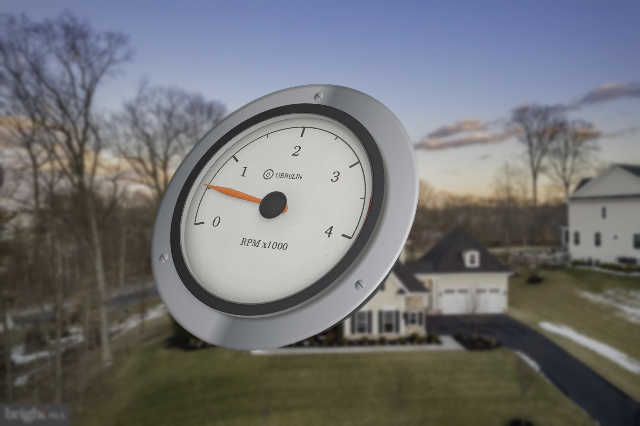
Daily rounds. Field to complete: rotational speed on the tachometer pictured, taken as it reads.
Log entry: 500 rpm
